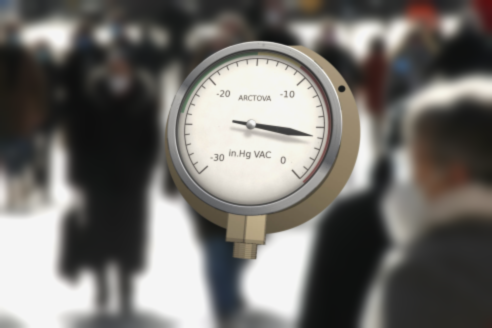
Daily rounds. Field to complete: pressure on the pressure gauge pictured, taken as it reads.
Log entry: -4 inHg
